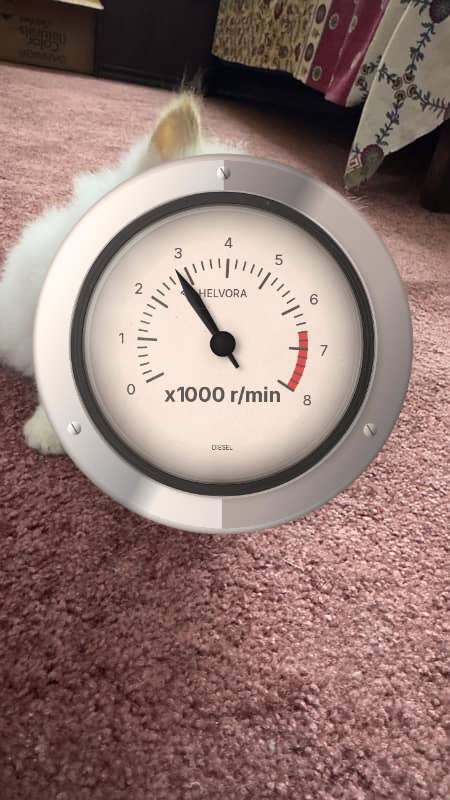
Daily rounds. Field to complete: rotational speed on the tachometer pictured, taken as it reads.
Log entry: 2800 rpm
